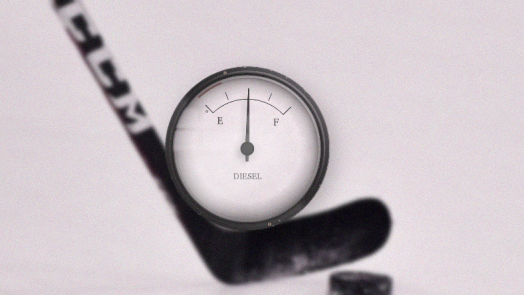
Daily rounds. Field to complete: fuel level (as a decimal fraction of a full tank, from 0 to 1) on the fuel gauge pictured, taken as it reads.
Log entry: 0.5
